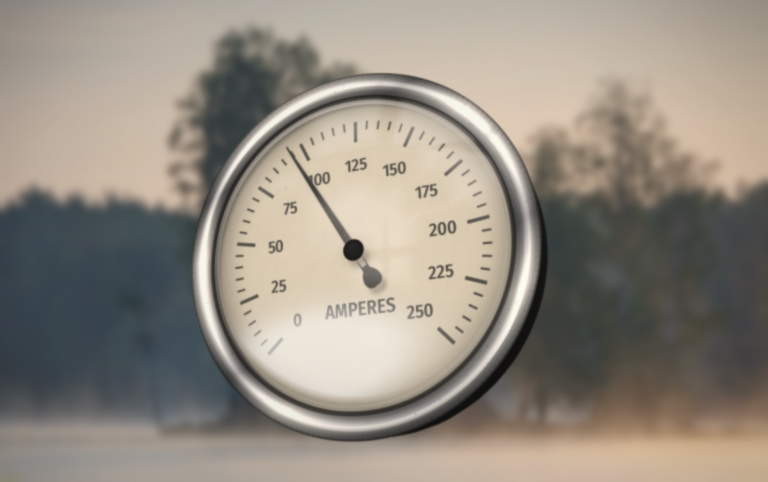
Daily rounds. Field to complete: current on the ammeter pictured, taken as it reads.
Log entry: 95 A
